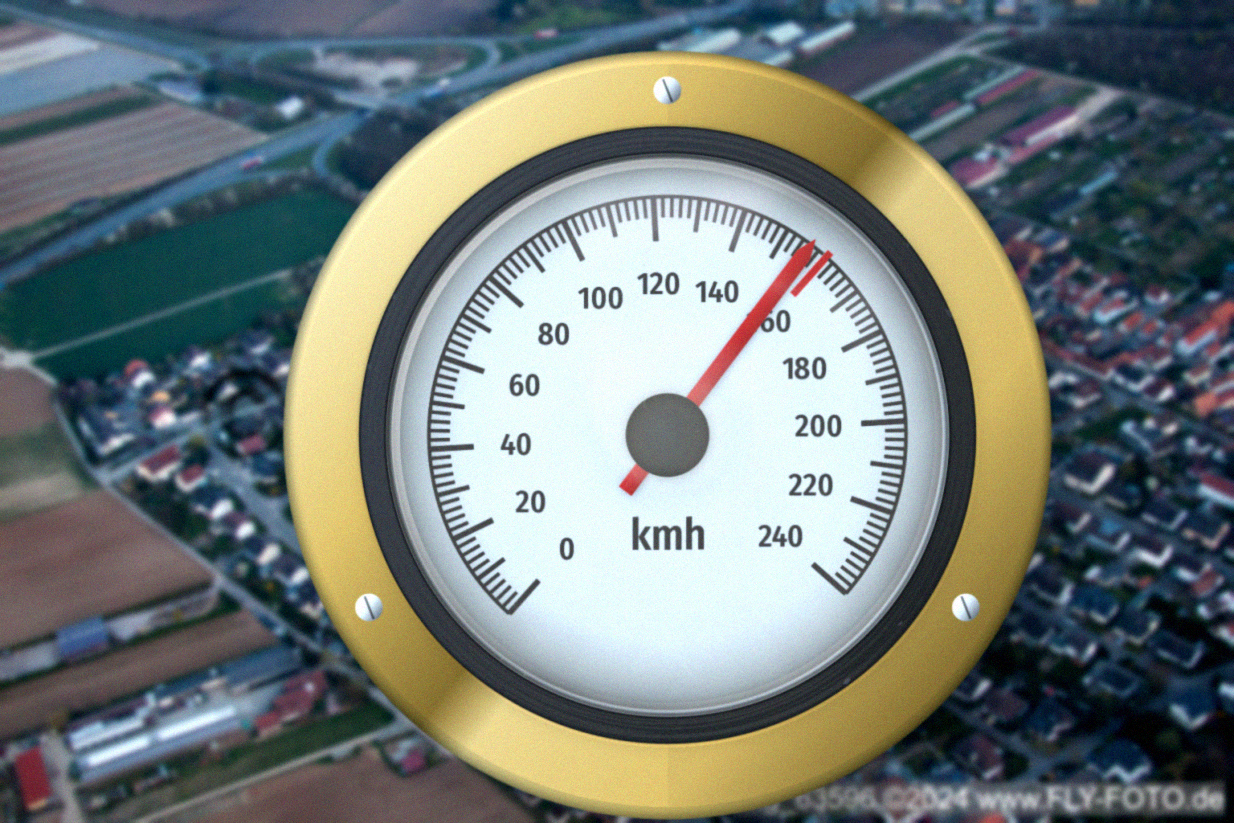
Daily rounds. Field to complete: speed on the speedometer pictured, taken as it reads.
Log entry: 156 km/h
